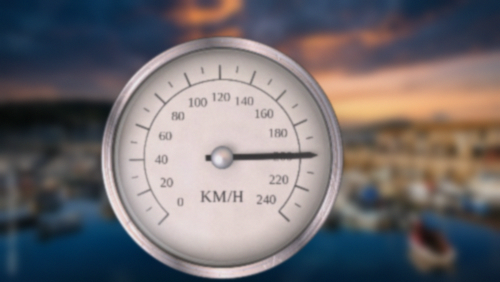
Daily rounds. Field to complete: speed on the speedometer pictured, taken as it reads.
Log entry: 200 km/h
